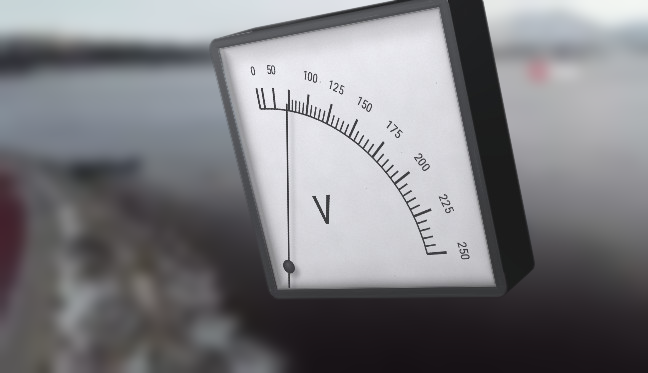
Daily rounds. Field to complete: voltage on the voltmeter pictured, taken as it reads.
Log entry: 75 V
